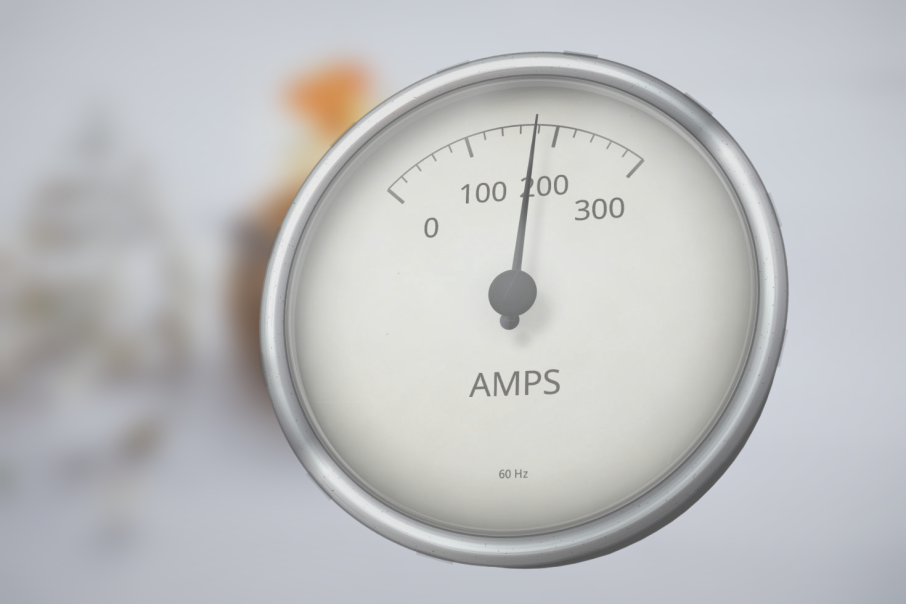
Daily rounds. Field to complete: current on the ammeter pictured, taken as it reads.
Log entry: 180 A
